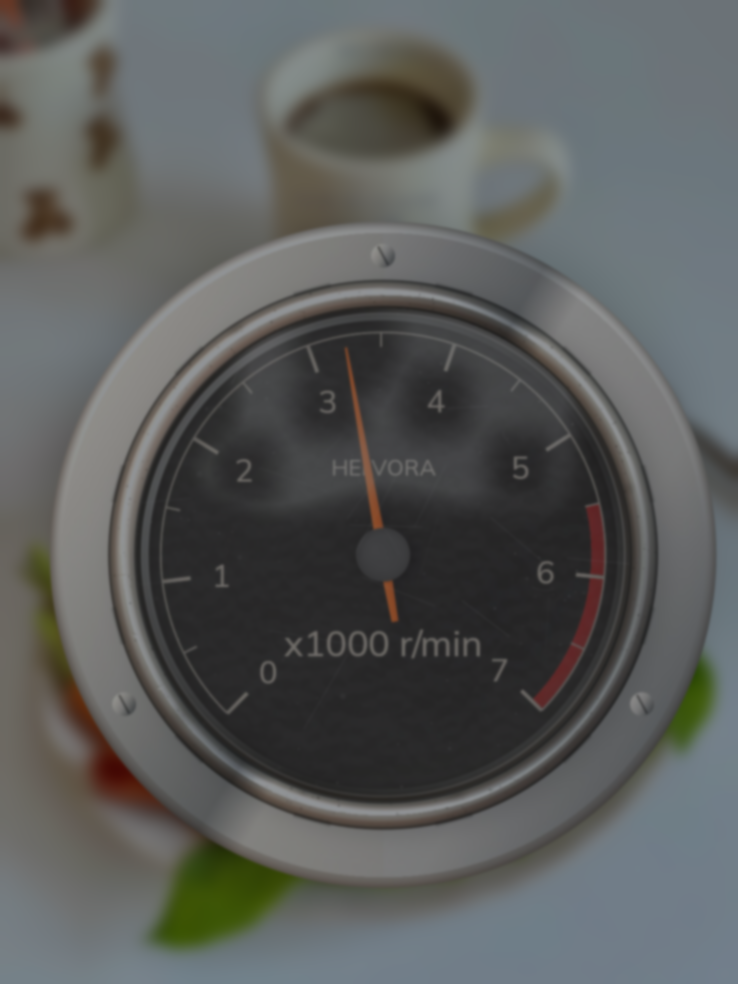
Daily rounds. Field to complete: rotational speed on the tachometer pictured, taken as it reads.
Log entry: 3250 rpm
